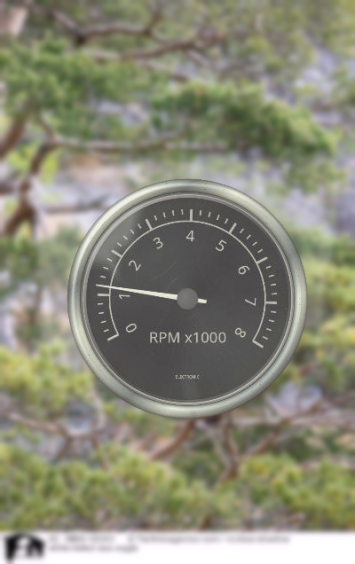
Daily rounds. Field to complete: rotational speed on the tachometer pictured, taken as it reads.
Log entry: 1200 rpm
